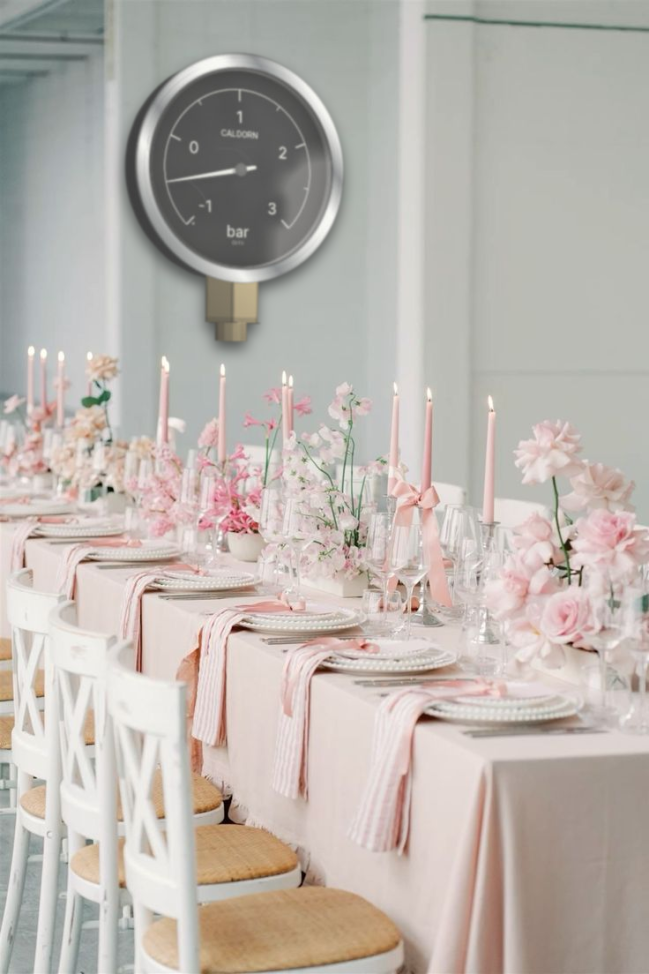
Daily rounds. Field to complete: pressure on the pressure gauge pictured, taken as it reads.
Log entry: -0.5 bar
